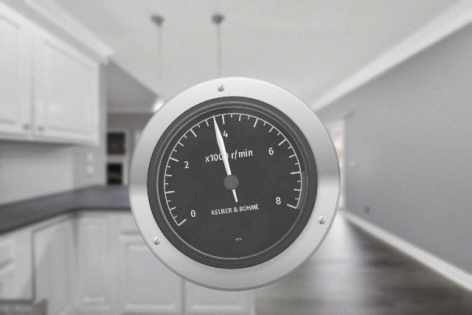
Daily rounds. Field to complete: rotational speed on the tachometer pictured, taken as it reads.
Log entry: 3750 rpm
